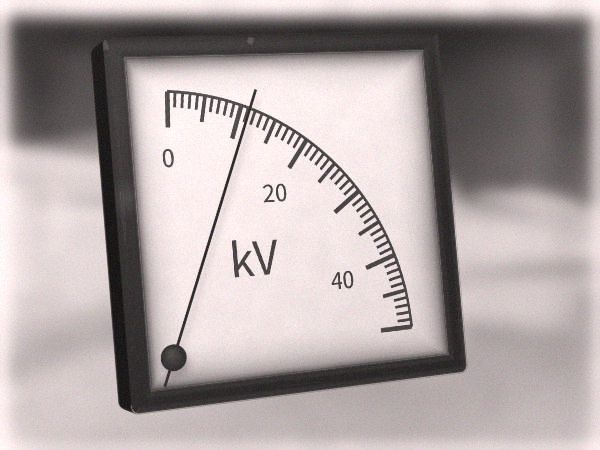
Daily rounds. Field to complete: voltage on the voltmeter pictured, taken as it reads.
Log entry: 11 kV
